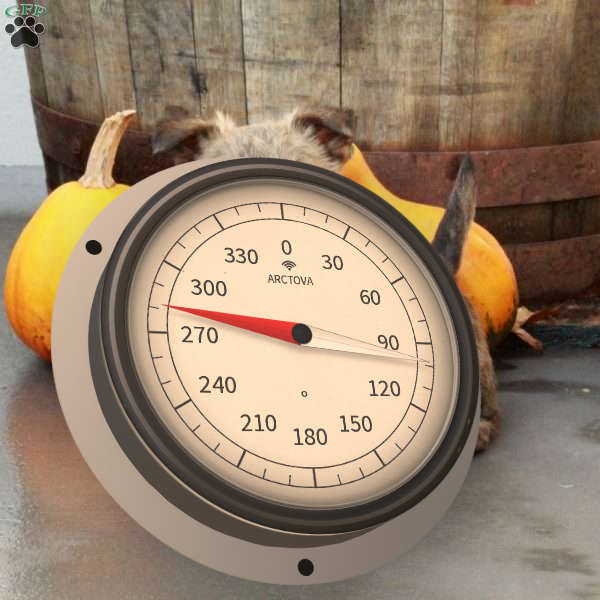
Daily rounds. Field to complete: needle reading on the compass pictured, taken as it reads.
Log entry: 280 °
